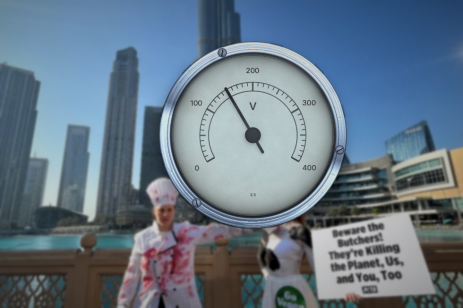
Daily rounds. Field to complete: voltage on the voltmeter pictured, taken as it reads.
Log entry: 150 V
